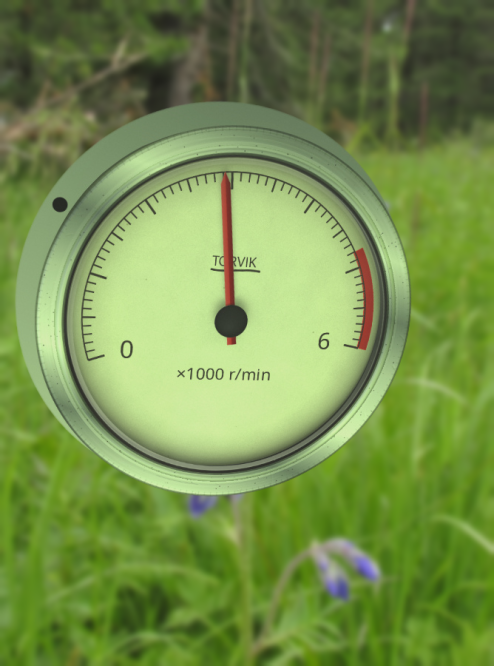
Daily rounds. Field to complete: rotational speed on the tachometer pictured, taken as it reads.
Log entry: 2900 rpm
